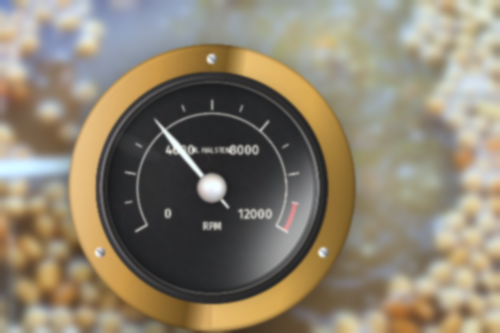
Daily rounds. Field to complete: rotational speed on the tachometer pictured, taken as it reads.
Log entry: 4000 rpm
